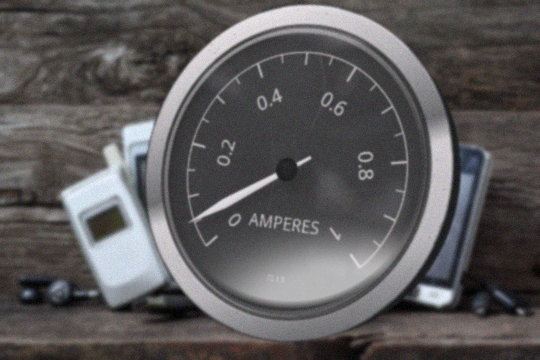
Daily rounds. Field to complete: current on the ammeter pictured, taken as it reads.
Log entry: 0.05 A
